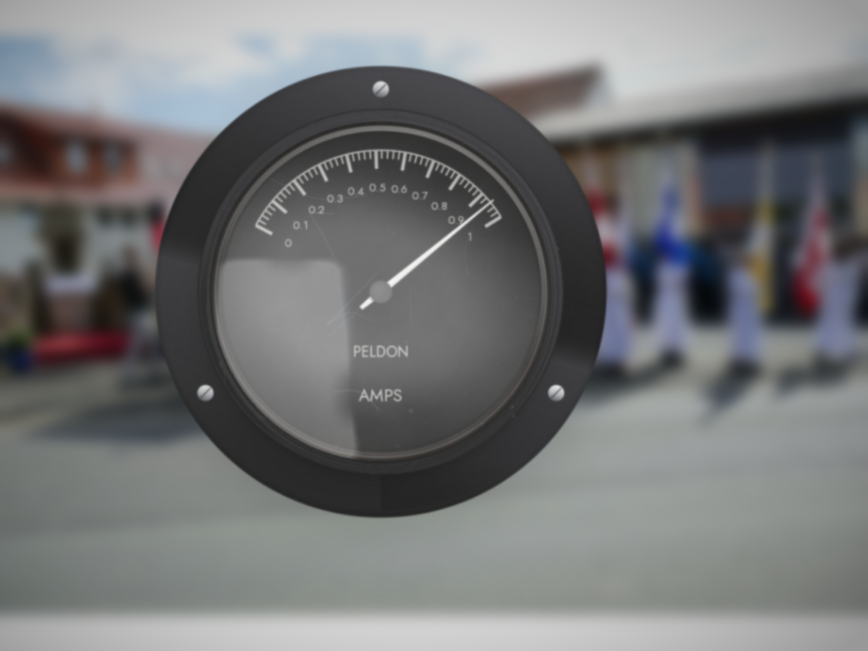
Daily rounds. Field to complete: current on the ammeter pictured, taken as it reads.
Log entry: 0.94 A
